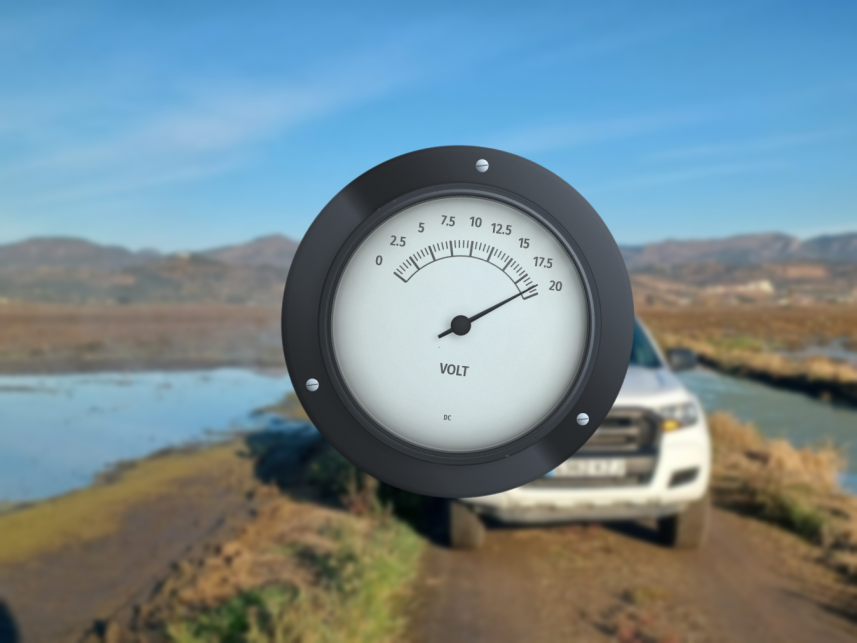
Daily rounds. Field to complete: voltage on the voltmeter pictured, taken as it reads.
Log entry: 19 V
